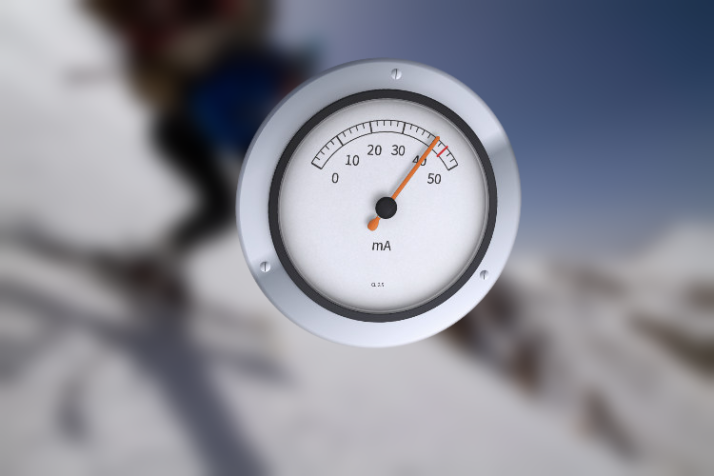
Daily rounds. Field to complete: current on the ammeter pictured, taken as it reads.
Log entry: 40 mA
